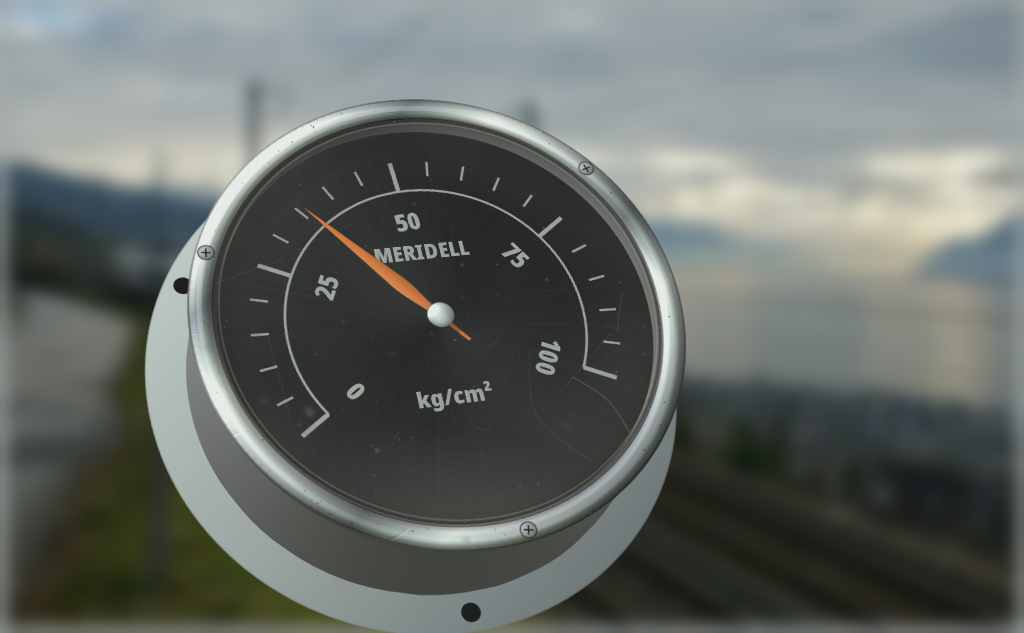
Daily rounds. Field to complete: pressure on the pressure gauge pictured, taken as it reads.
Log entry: 35 kg/cm²
